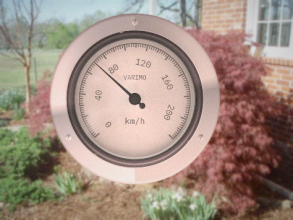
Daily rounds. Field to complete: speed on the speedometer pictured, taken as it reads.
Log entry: 70 km/h
